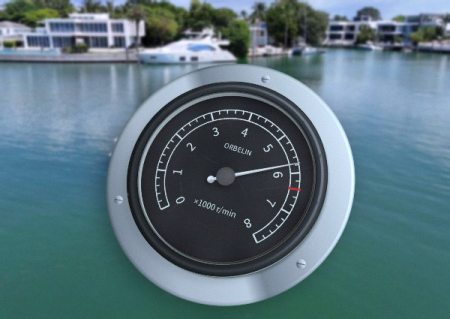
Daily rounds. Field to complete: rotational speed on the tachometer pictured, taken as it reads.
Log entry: 5800 rpm
